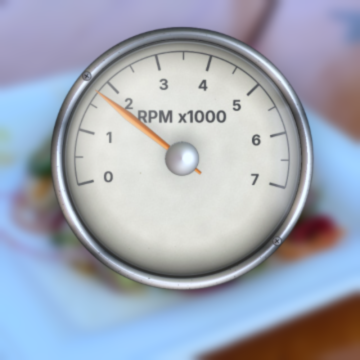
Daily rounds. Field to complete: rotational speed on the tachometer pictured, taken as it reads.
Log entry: 1750 rpm
